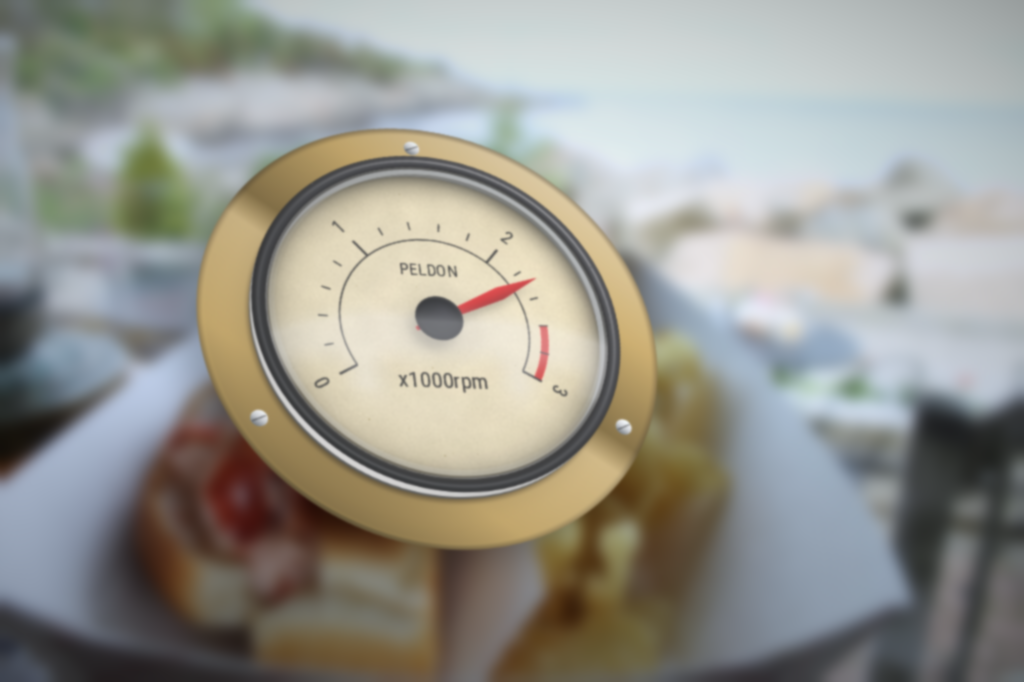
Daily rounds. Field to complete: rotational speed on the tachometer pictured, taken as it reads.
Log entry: 2300 rpm
